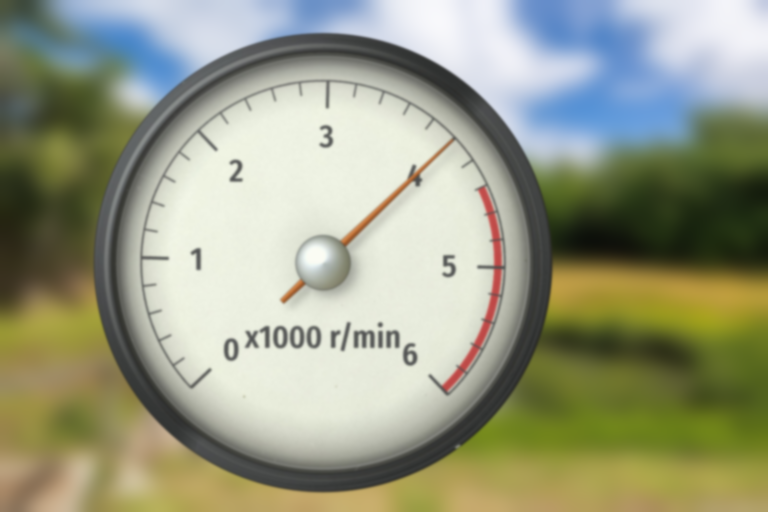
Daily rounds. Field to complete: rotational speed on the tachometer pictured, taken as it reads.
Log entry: 4000 rpm
